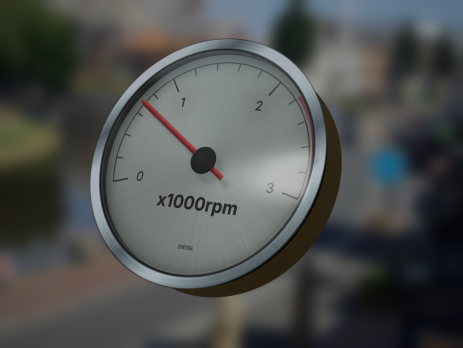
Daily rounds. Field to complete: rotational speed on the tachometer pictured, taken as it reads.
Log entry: 700 rpm
